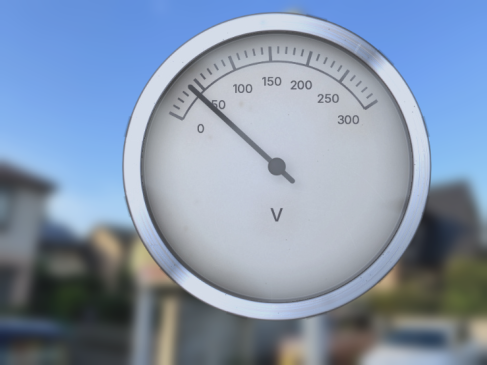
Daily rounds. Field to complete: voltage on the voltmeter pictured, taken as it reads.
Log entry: 40 V
